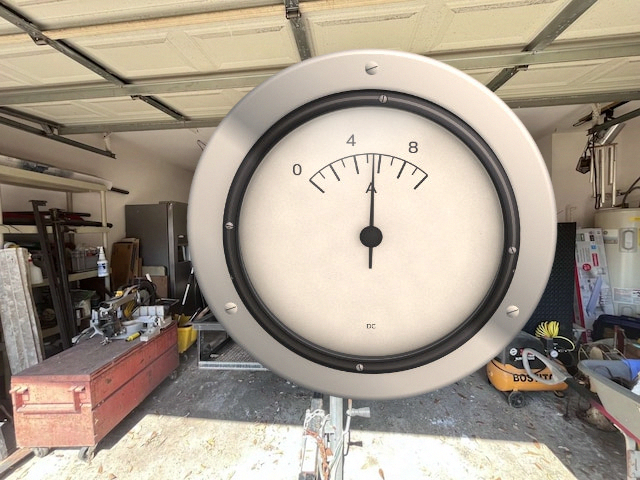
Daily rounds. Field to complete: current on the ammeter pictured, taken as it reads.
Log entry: 5.5 A
